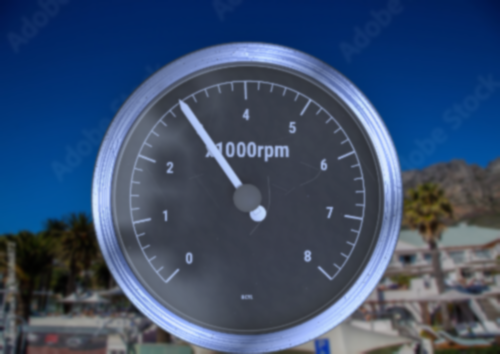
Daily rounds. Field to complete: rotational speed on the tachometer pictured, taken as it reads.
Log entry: 3000 rpm
